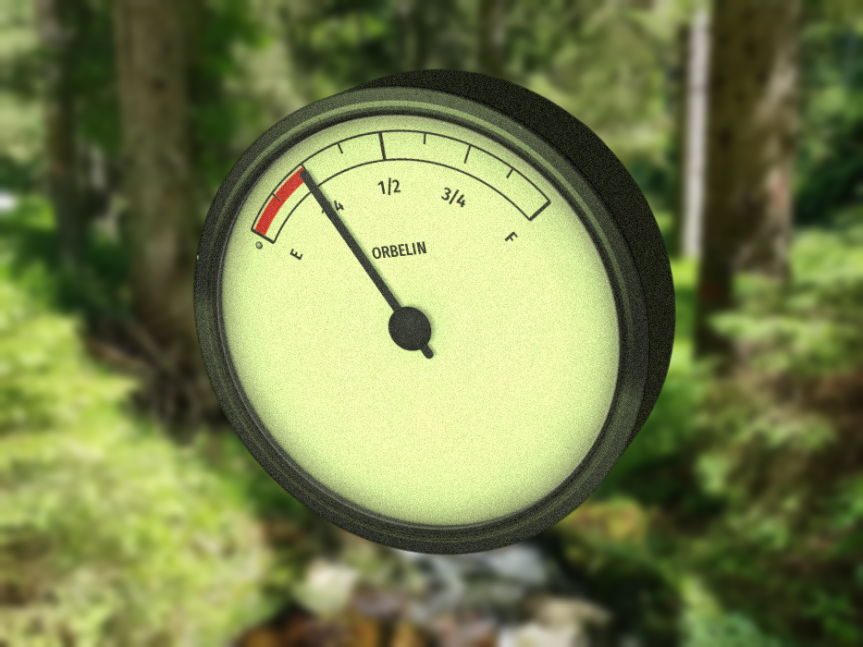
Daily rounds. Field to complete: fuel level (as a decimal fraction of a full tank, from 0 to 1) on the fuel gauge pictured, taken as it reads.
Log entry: 0.25
